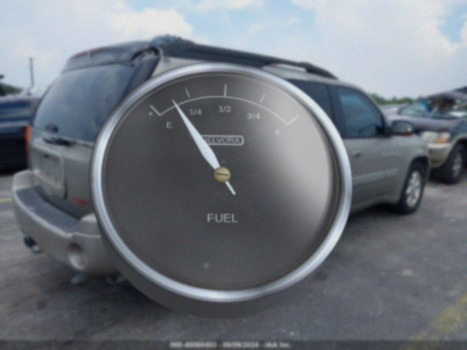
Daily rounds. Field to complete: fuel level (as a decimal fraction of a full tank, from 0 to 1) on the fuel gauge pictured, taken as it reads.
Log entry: 0.125
